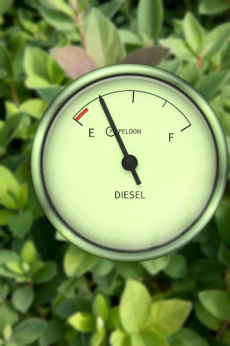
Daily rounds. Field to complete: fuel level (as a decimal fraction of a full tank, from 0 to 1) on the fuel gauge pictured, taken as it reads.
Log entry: 0.25
